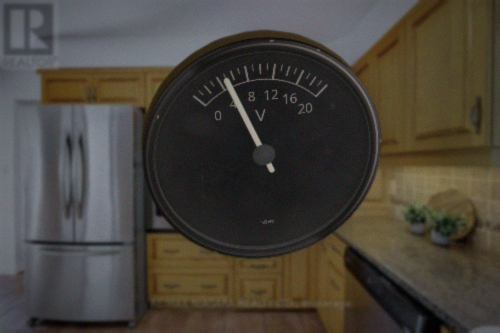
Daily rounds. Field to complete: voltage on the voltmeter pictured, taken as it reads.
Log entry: 5 V
